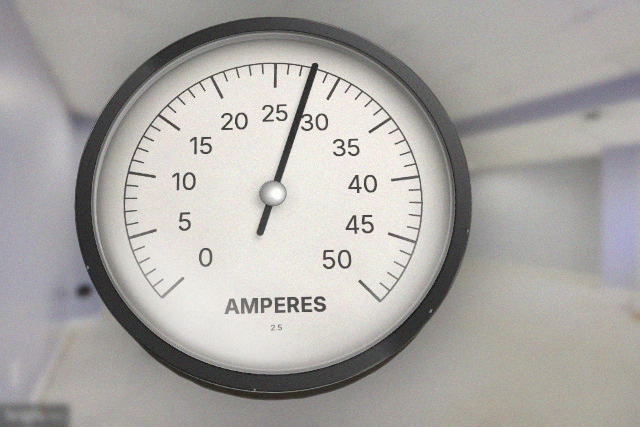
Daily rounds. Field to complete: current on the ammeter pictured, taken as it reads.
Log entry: 28 A
